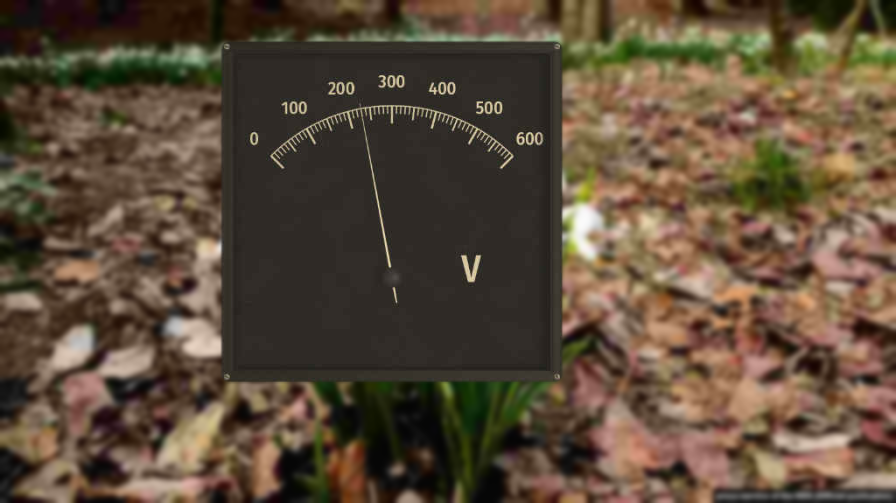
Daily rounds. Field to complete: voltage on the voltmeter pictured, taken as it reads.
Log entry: 230 V
